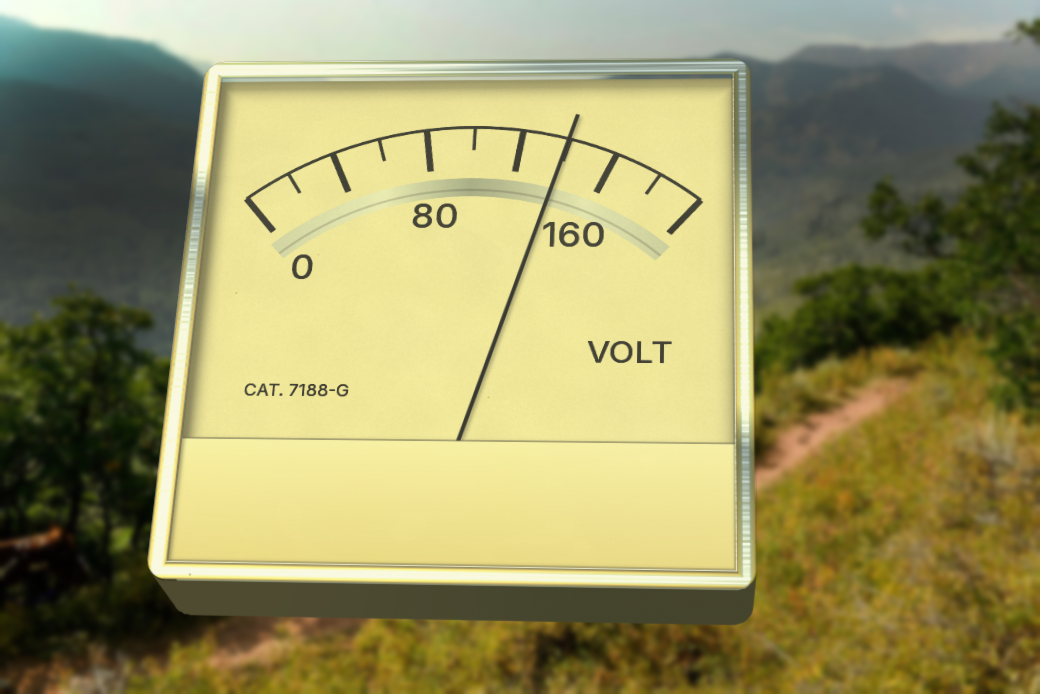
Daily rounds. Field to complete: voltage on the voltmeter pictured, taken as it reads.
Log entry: 140 V
